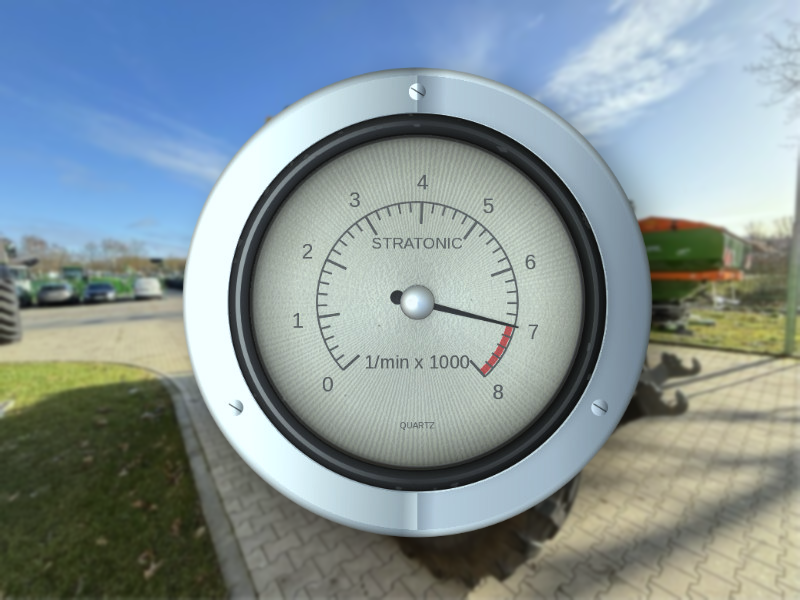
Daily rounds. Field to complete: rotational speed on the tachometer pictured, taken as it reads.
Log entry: 7000 rpm
